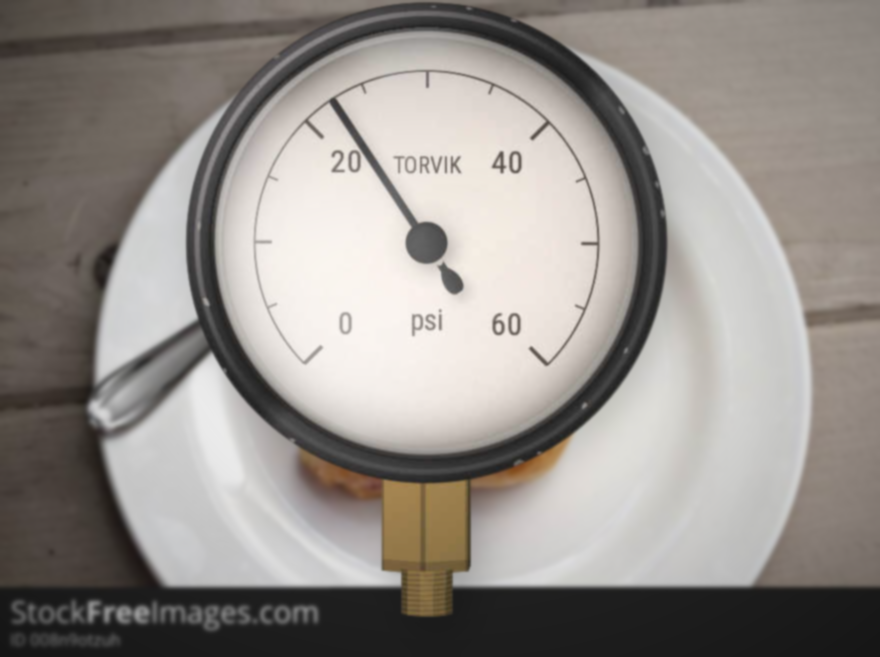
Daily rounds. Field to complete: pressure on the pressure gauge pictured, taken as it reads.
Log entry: 22.5 psi
